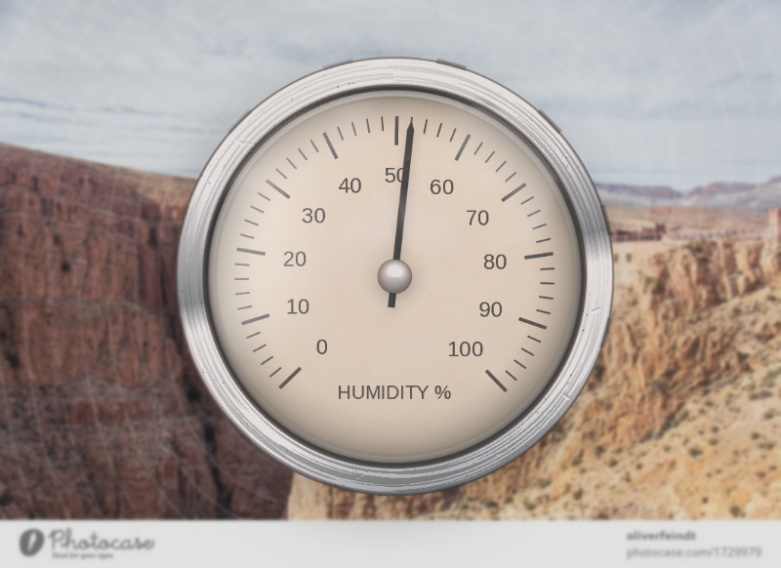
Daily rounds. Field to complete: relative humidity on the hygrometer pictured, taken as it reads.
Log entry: 52 %
